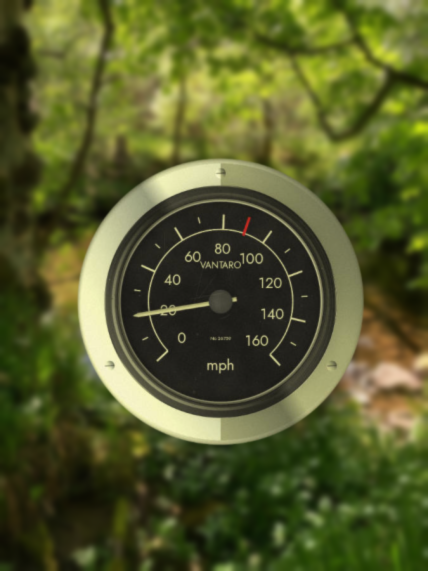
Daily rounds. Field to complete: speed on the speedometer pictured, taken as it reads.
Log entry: 20 mph
